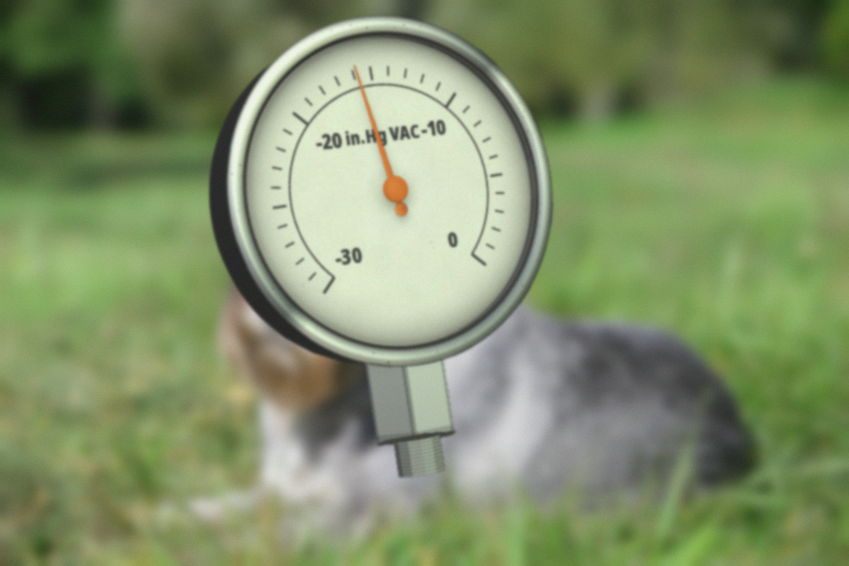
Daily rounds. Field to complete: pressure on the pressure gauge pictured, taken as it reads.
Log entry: -16 inHg
